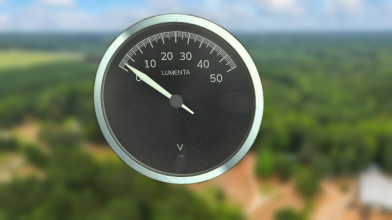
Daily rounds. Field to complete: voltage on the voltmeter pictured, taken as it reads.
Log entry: 2.5 V
